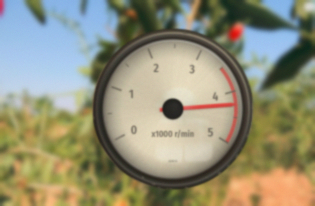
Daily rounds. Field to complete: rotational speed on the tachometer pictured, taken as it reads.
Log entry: 4250 rpm
